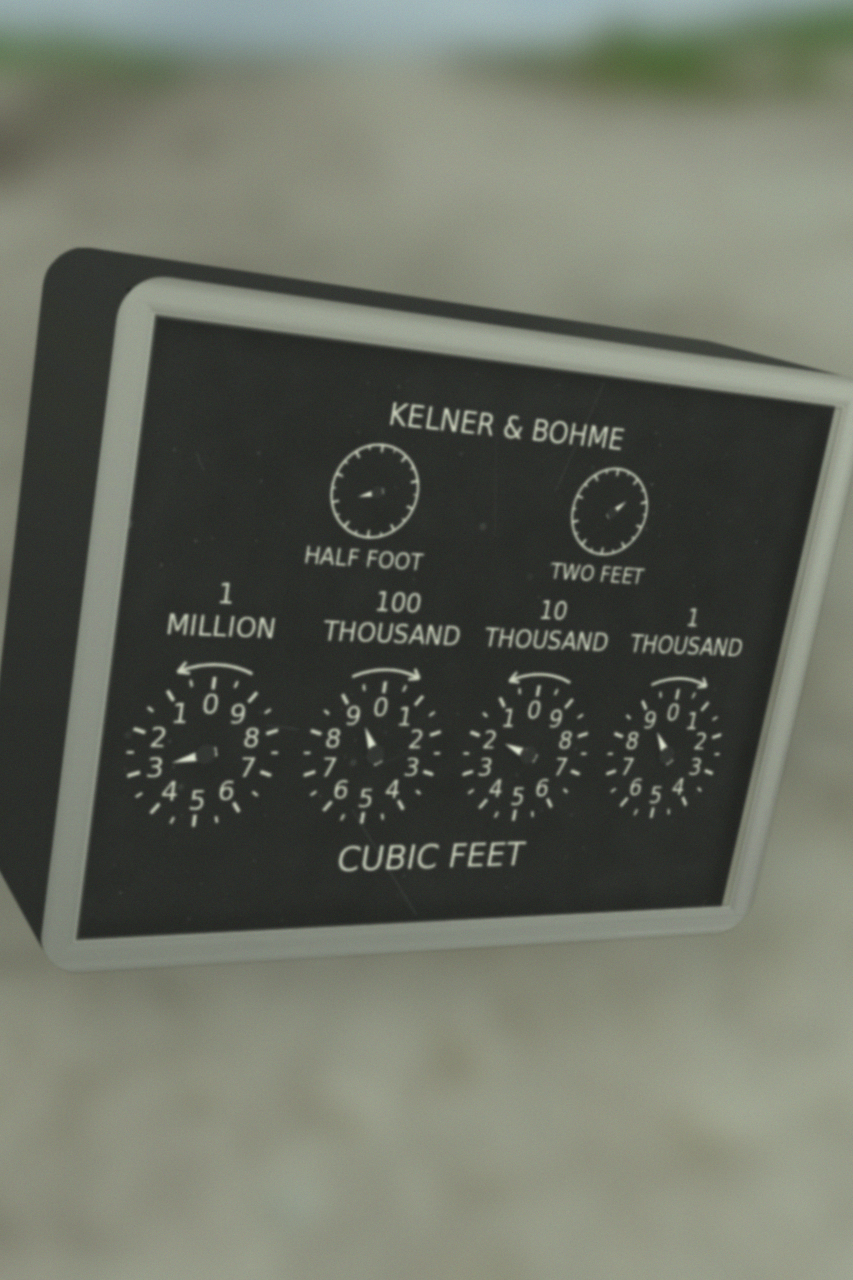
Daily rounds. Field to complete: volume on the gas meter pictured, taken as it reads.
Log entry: 291900 ft³
